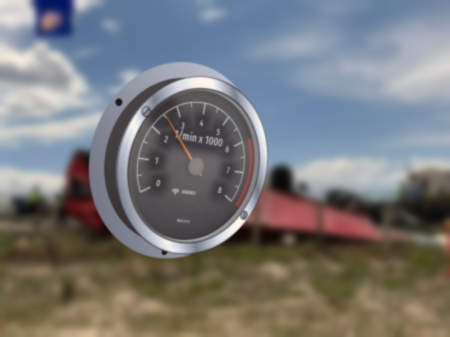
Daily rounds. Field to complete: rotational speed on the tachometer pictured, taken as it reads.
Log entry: 2500 rpm
